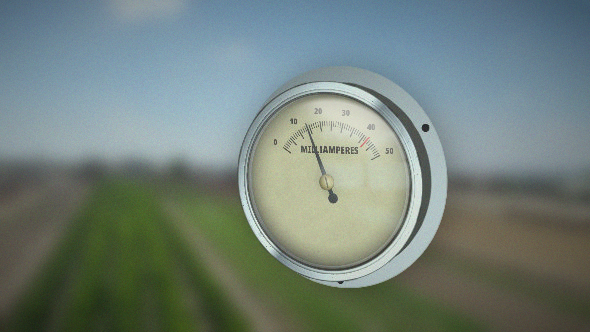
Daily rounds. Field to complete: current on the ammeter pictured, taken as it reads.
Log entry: 15 mA
